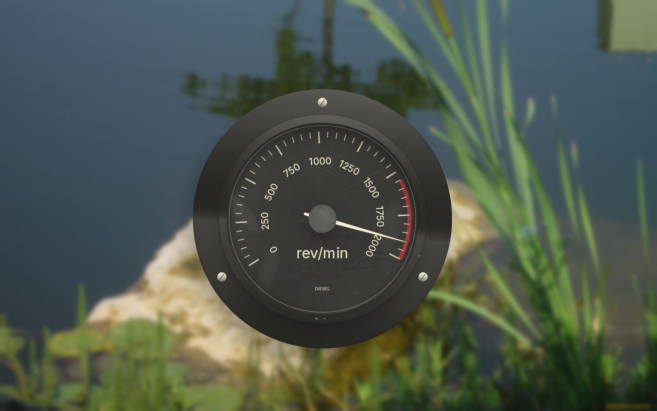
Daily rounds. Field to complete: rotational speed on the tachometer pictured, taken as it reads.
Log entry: 1900 rpm
